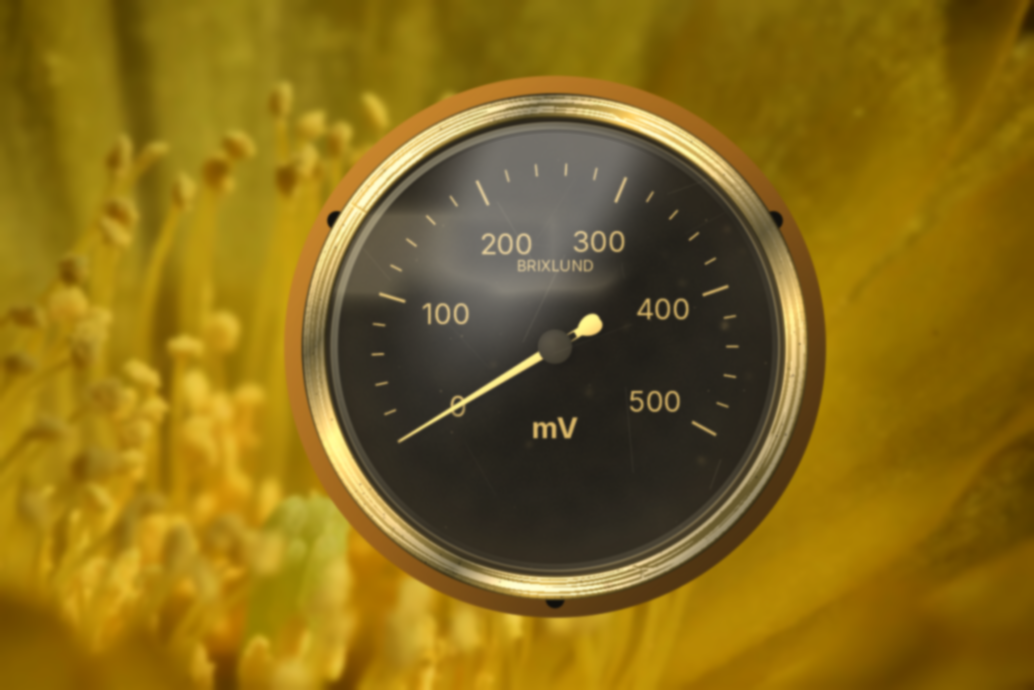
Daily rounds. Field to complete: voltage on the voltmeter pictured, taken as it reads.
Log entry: 0 mV
